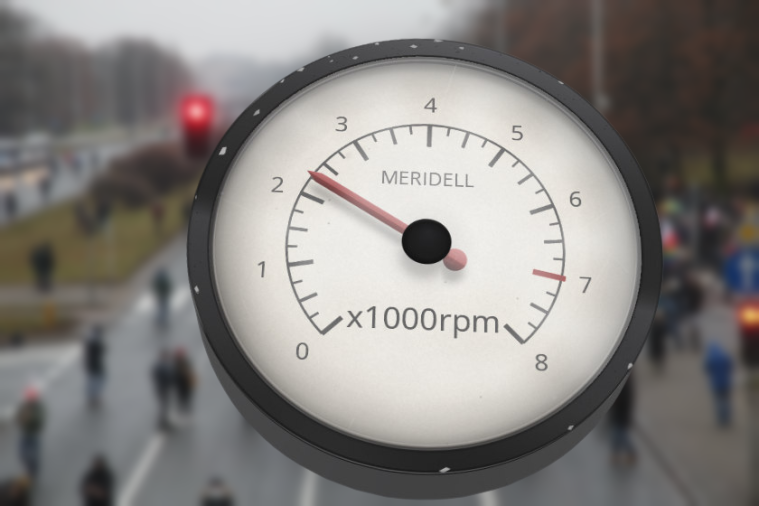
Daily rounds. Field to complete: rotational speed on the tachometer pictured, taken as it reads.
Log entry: 2250 rpm
